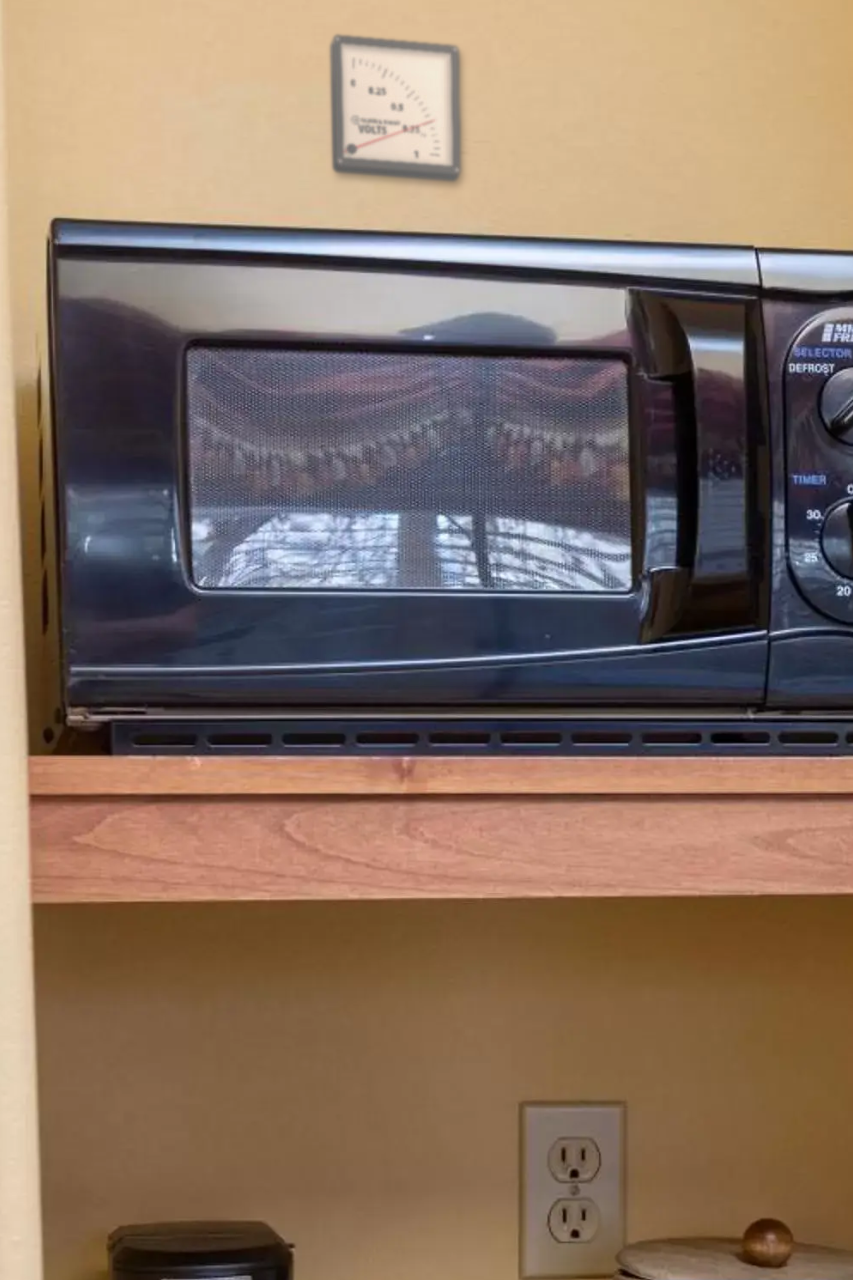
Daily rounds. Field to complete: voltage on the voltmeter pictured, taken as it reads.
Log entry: 0.75 V
